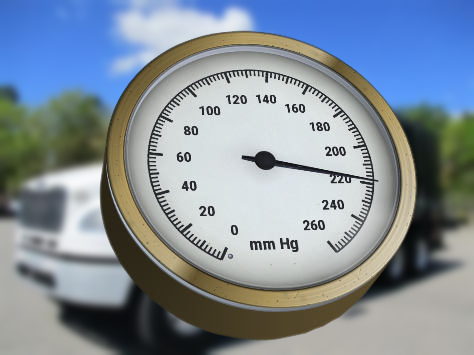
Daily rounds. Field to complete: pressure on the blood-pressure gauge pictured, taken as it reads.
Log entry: 220 mmHg
